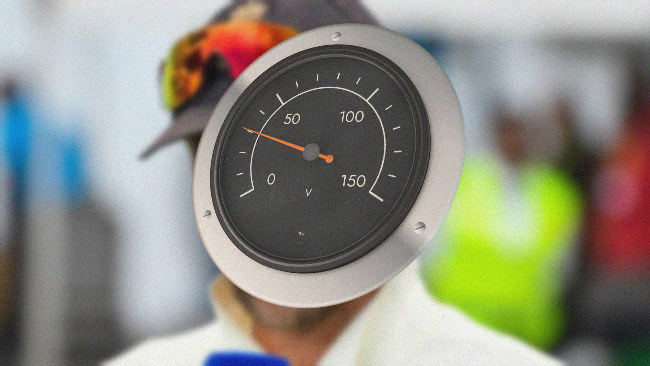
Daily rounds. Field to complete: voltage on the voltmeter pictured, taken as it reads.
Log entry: 30 V
